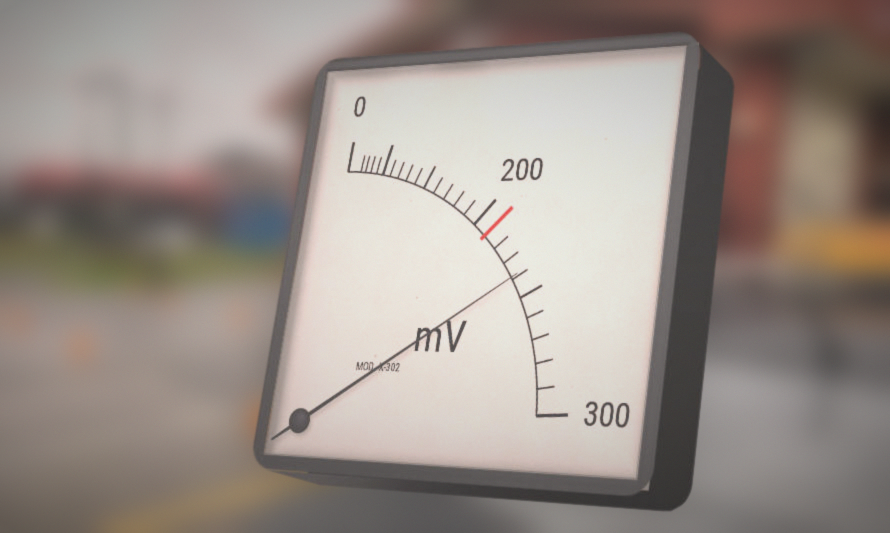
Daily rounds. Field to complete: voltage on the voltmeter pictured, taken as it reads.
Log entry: 240 mV
